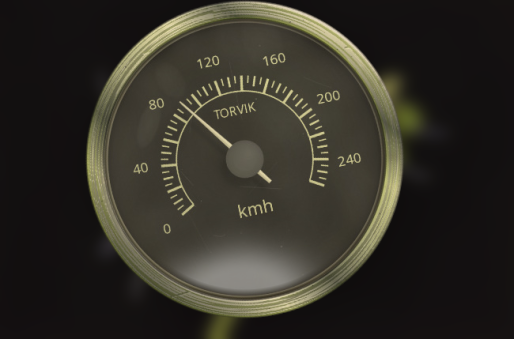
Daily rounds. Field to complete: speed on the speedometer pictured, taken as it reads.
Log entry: 90 km/h
